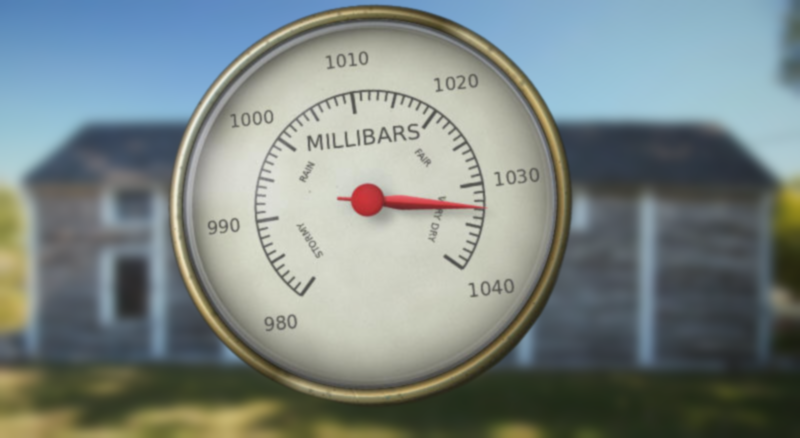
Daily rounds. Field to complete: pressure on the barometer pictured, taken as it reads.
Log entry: 1033 mbar
